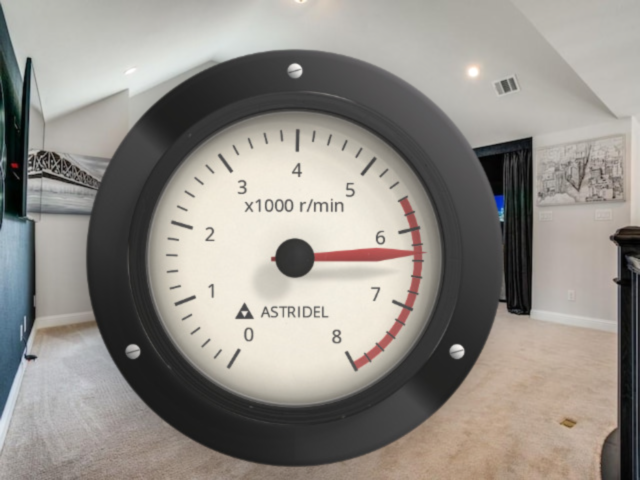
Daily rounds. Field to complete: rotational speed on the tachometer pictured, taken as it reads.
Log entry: 6300 rpm
